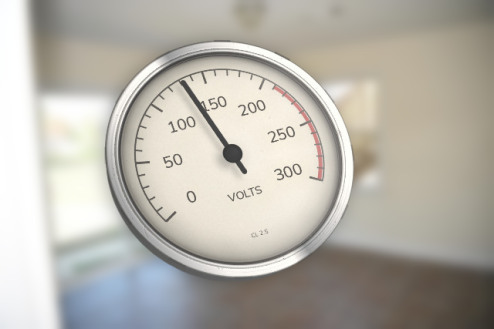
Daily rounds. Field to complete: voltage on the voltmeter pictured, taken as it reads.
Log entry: 130 V
